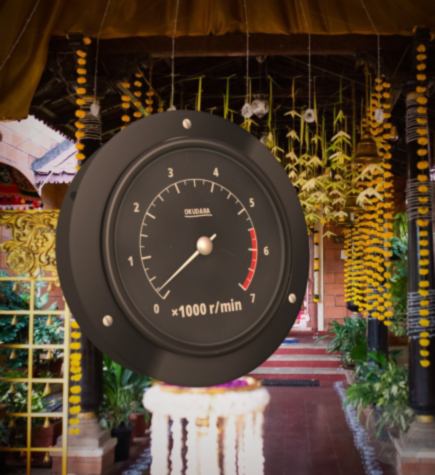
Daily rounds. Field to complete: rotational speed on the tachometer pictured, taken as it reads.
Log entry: 250 rpm
